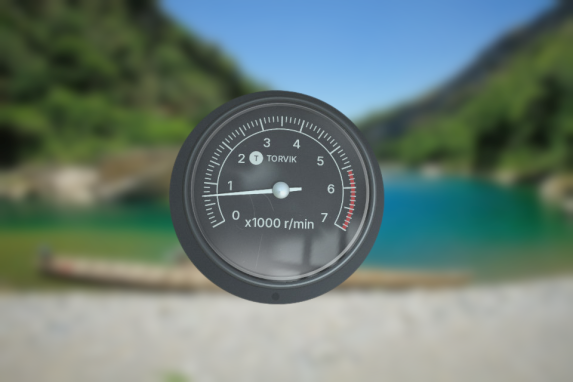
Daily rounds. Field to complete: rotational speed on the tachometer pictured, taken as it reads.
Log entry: 700 rpm
